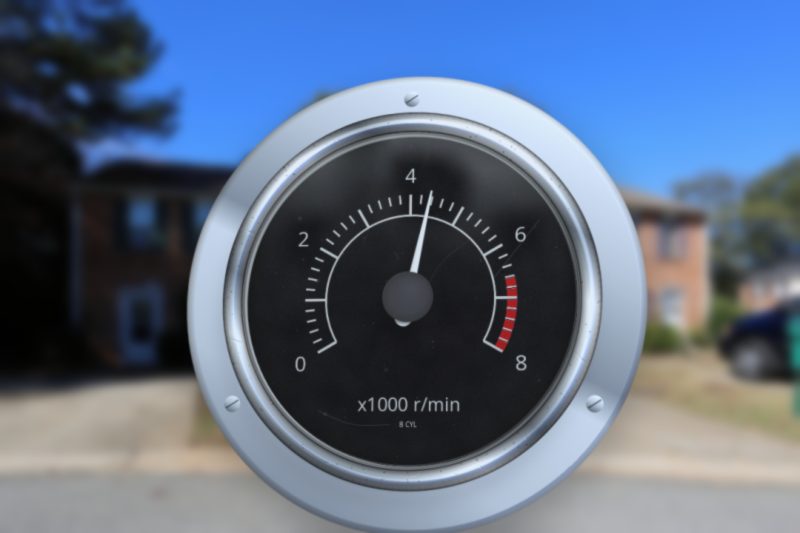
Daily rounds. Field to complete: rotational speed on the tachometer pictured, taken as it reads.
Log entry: 4400 rpm
